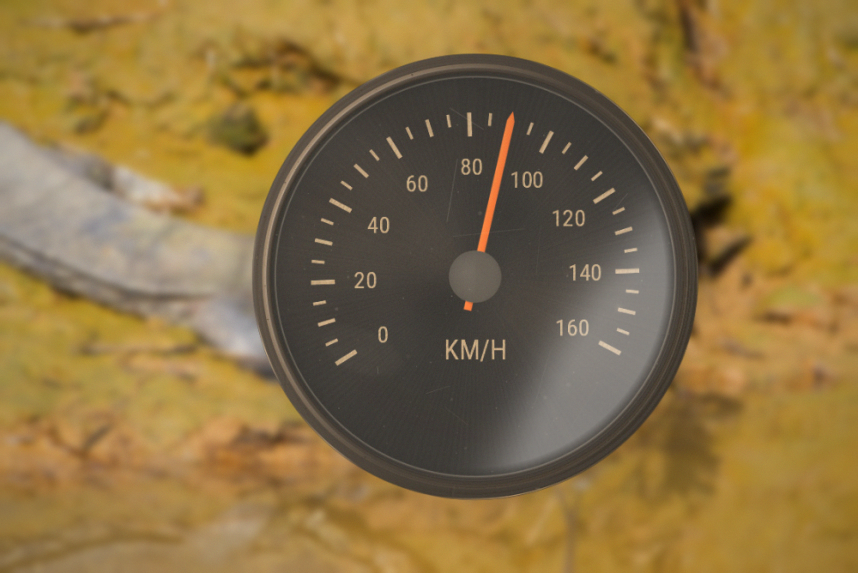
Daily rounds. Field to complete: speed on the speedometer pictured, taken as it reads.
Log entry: 90 km/h
